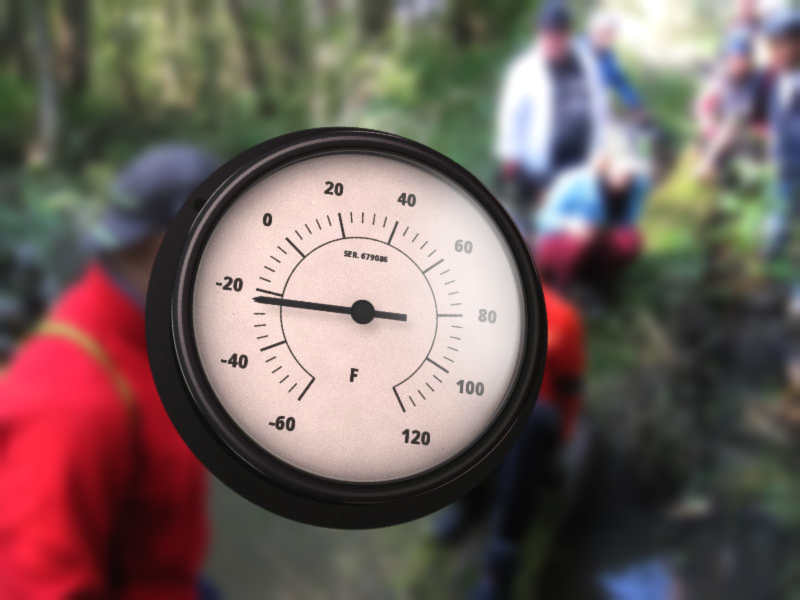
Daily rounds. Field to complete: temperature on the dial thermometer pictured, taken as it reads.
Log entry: -24 °F
